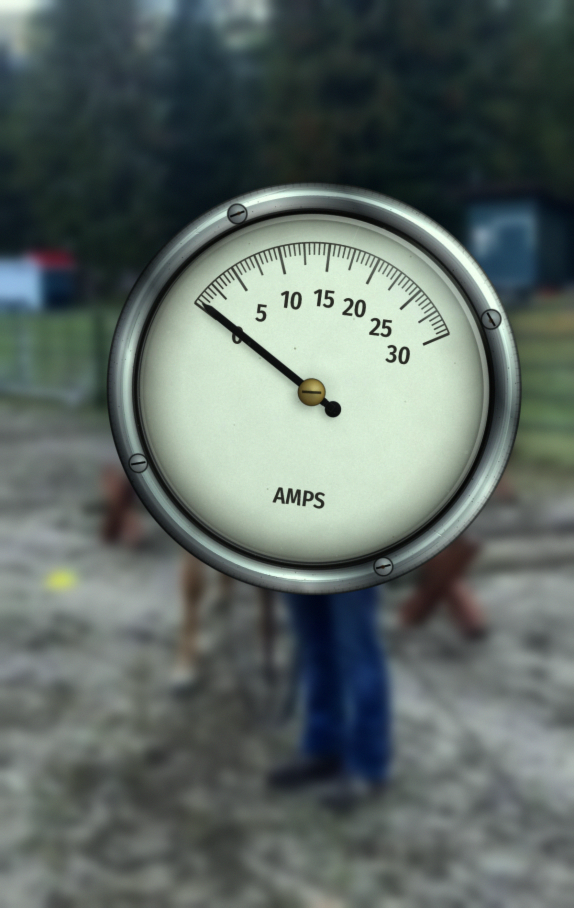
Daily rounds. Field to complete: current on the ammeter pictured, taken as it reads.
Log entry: 0.5 A
